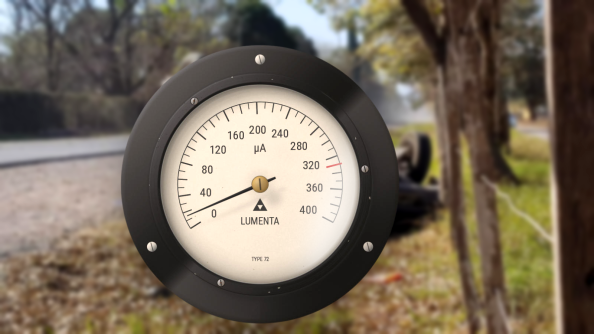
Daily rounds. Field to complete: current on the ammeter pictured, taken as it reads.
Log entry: 15 µA
